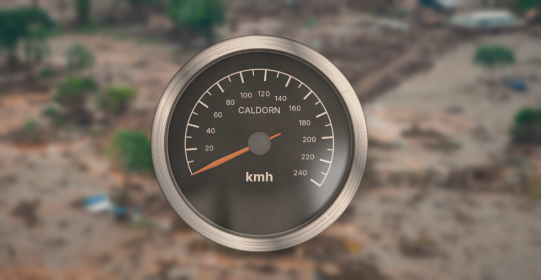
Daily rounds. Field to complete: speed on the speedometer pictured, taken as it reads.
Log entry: 0 km/h
